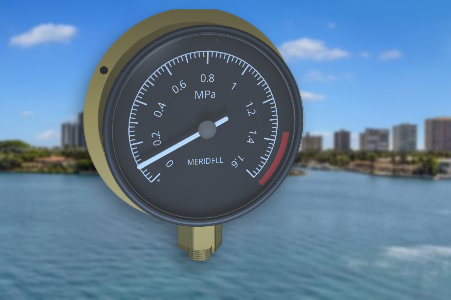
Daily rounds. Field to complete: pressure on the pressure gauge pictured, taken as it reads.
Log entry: 0.1 MPa
